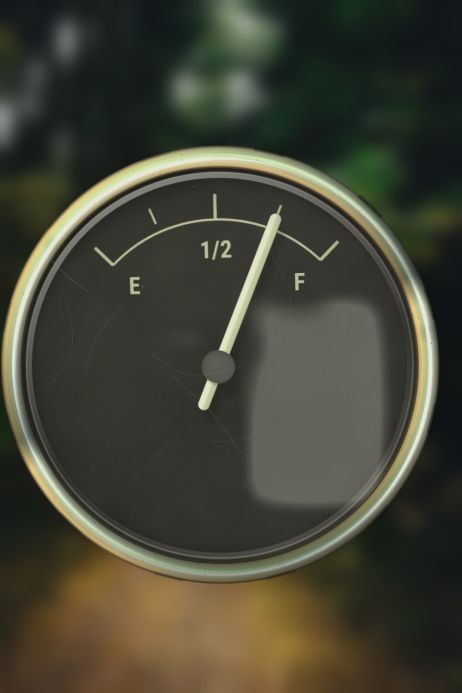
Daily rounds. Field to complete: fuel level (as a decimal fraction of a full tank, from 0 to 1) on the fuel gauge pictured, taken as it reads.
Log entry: 0.75
